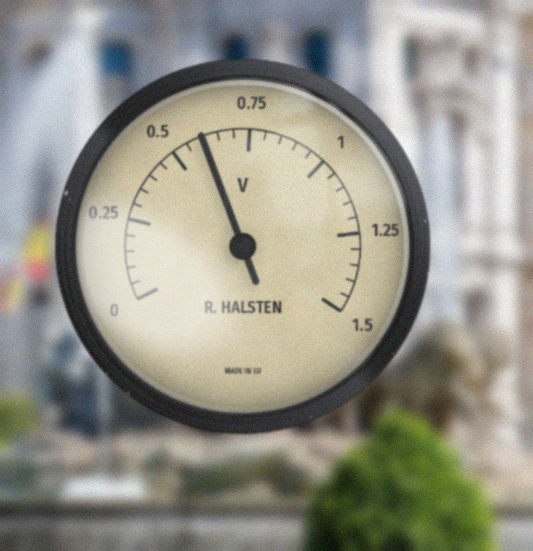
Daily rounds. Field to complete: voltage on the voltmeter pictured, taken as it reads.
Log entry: 0.6 V
